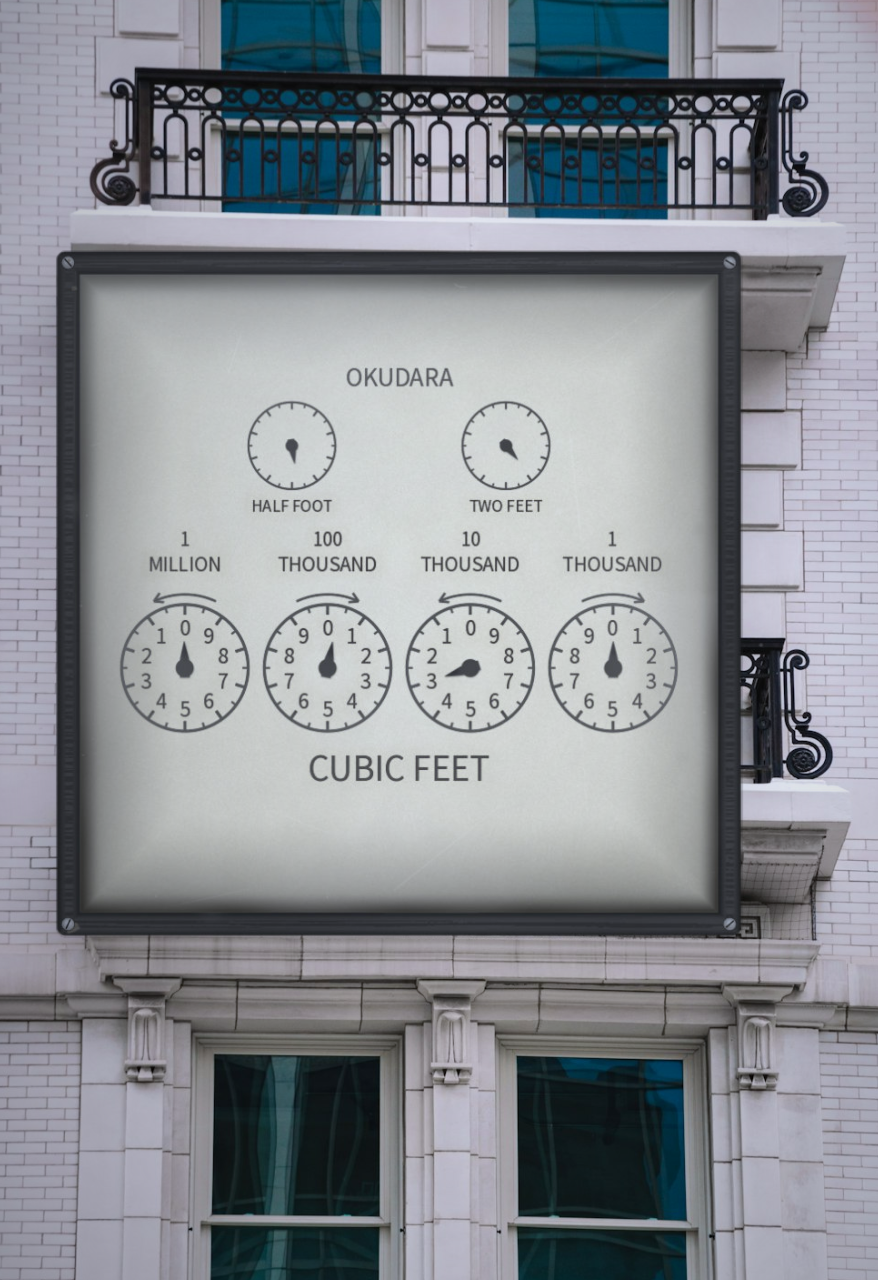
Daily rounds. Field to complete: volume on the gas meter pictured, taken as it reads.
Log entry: 3000 ft³
